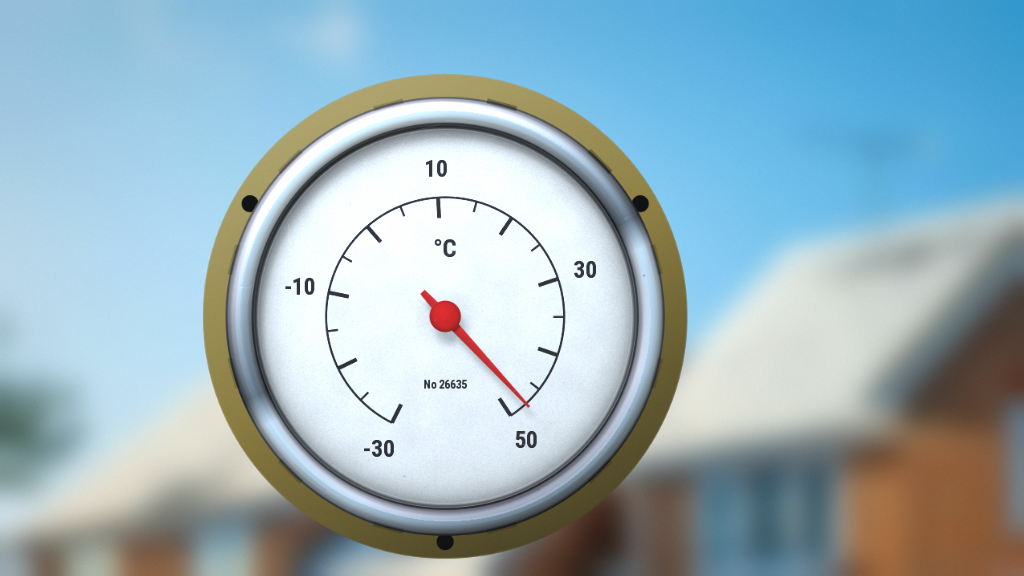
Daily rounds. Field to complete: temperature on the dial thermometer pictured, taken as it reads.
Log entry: 47.5 °C
